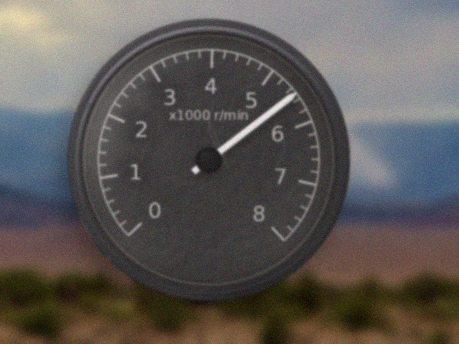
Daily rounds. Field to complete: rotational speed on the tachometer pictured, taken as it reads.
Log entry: 5500 rpm
